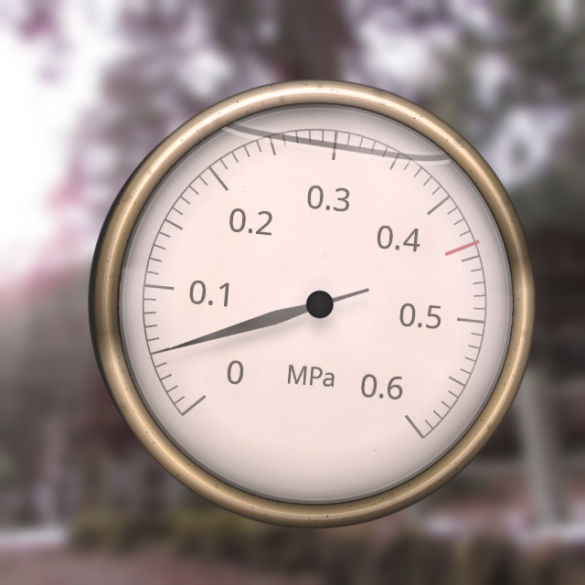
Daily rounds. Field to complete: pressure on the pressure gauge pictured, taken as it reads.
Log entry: 0.05 MPa
